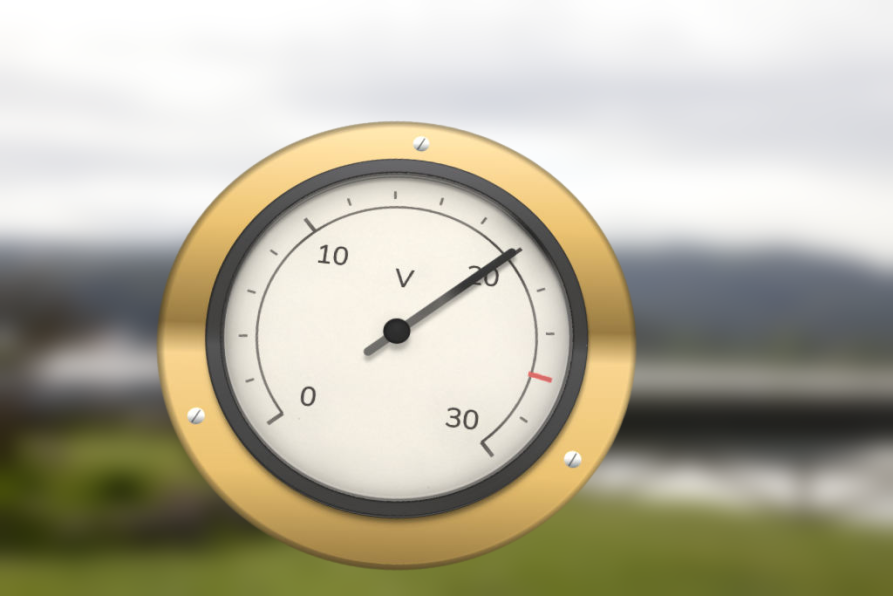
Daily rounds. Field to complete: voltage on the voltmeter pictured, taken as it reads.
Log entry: 20 V
